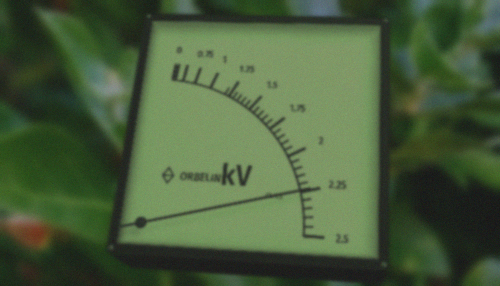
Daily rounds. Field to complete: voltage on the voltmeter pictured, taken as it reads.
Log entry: 2.25 kV
